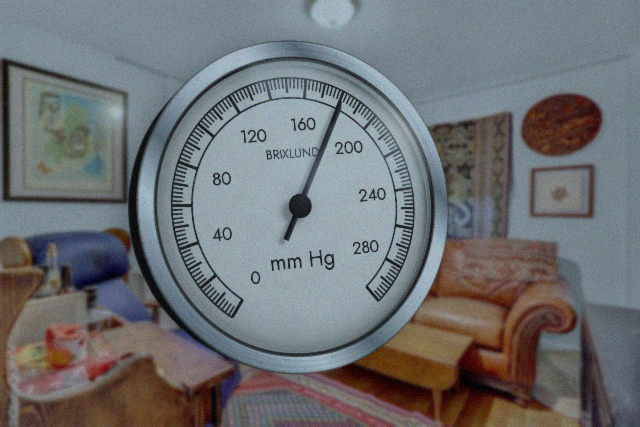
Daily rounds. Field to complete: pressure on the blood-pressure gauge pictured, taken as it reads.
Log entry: 180 mmHg
